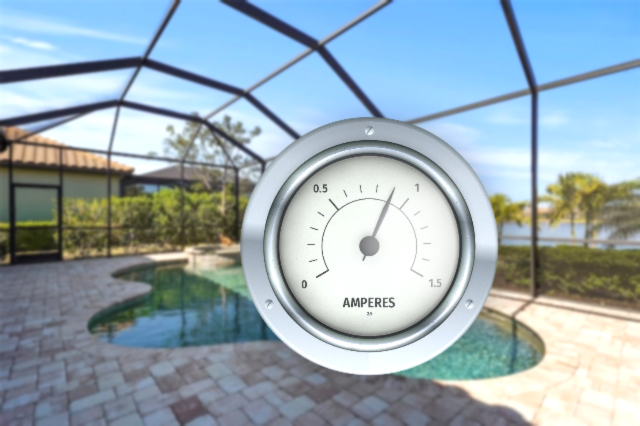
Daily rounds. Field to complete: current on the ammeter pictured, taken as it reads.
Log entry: 0.9 A
